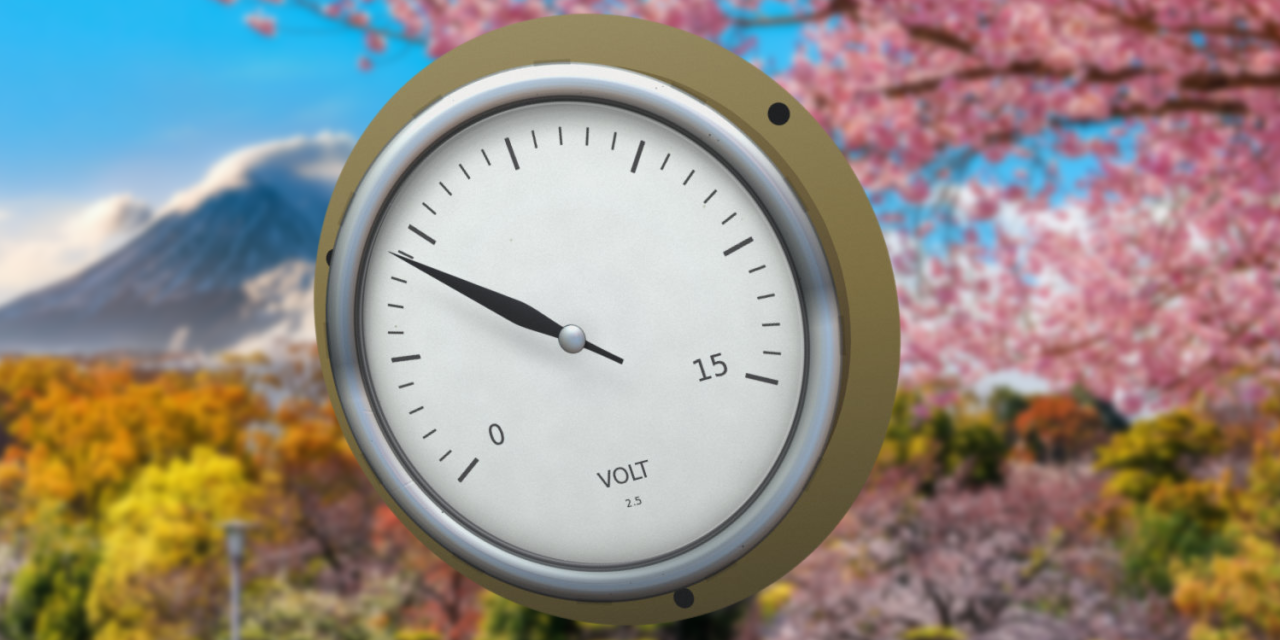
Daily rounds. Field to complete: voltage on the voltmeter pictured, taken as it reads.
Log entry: 4.5 V
